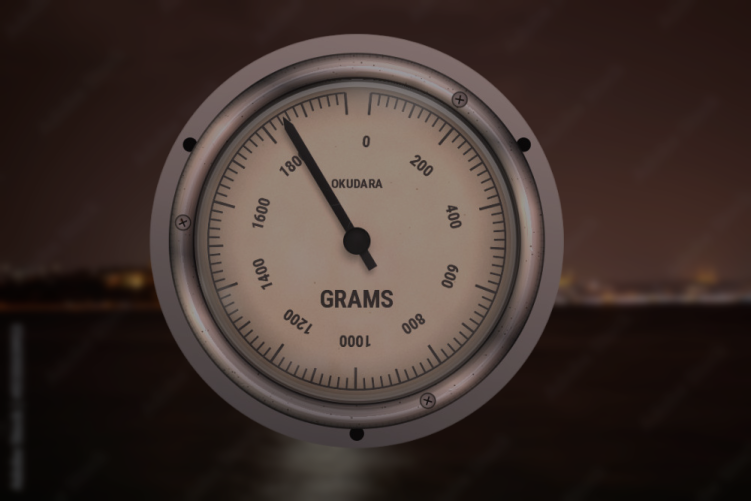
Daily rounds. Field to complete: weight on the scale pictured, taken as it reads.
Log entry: 1850 g
